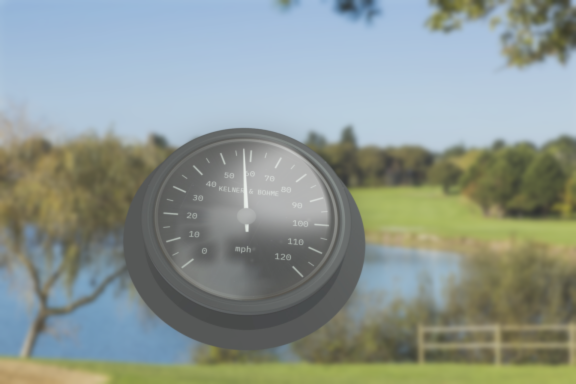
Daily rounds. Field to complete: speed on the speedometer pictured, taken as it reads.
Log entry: 57.5 mph
